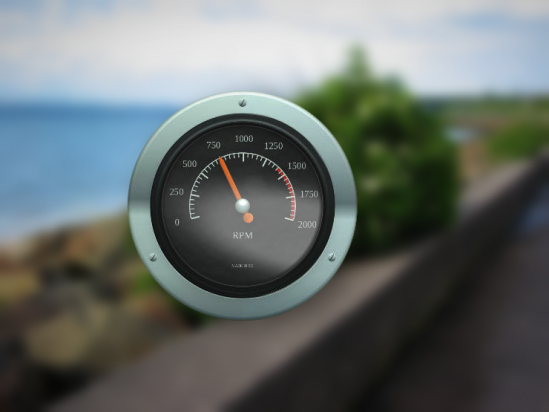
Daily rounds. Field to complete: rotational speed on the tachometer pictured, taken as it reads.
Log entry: 750 rpm
